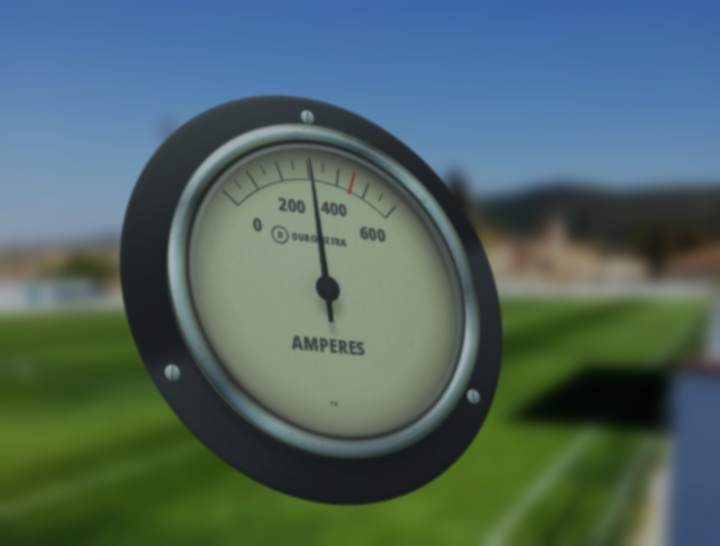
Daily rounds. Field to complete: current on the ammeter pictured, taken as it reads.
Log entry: 300 A
